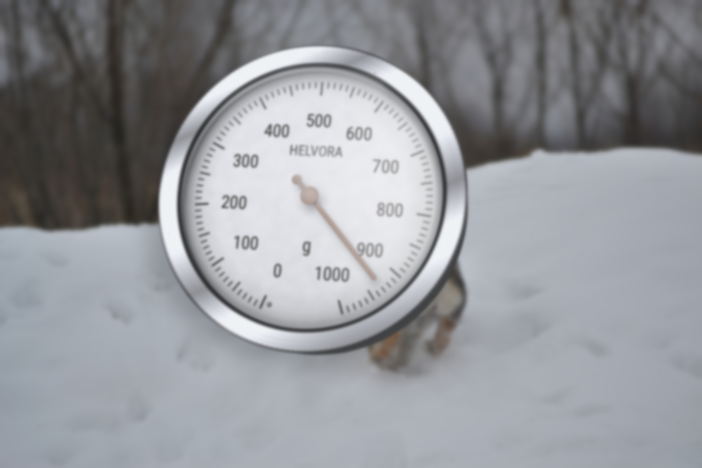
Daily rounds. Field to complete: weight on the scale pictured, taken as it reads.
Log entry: 930 g
